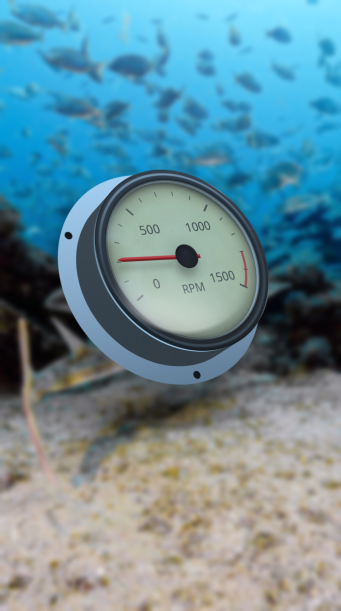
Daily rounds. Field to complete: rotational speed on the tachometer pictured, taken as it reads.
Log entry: 200 rpm
